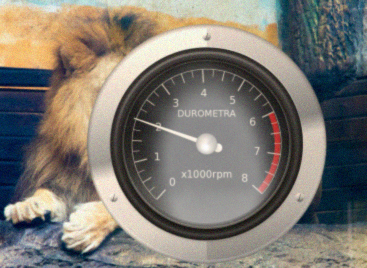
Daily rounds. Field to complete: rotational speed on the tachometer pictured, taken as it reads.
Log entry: 2000 rpm
